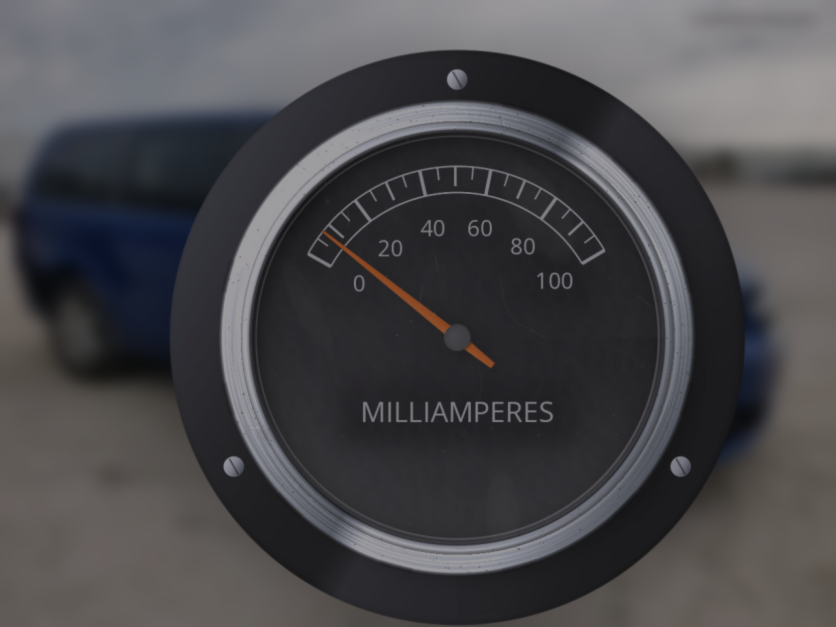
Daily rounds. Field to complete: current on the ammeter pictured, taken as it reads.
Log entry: 7.5 mA
